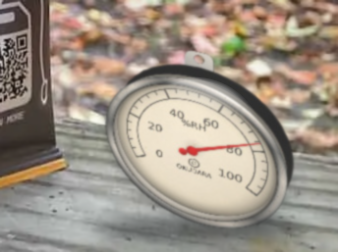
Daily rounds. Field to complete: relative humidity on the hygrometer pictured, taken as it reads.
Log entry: 76 %
